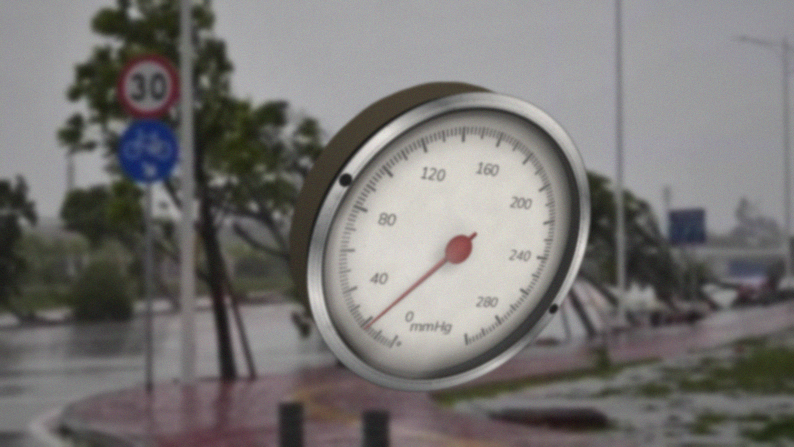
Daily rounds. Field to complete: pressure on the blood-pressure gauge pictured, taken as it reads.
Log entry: 20 mmHg
